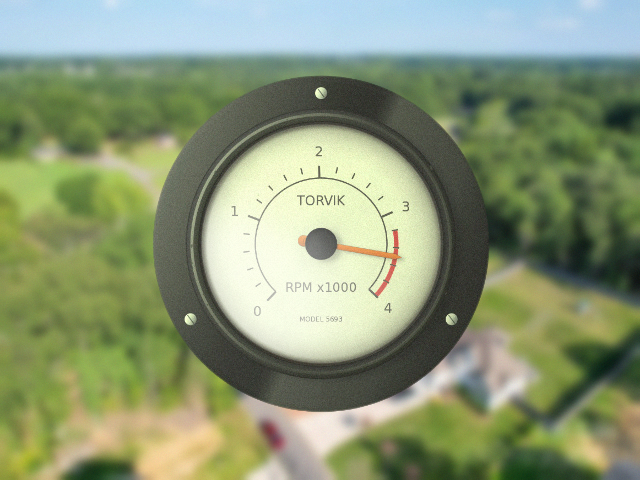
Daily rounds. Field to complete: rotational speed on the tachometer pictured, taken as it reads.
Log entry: 3500 rpm
